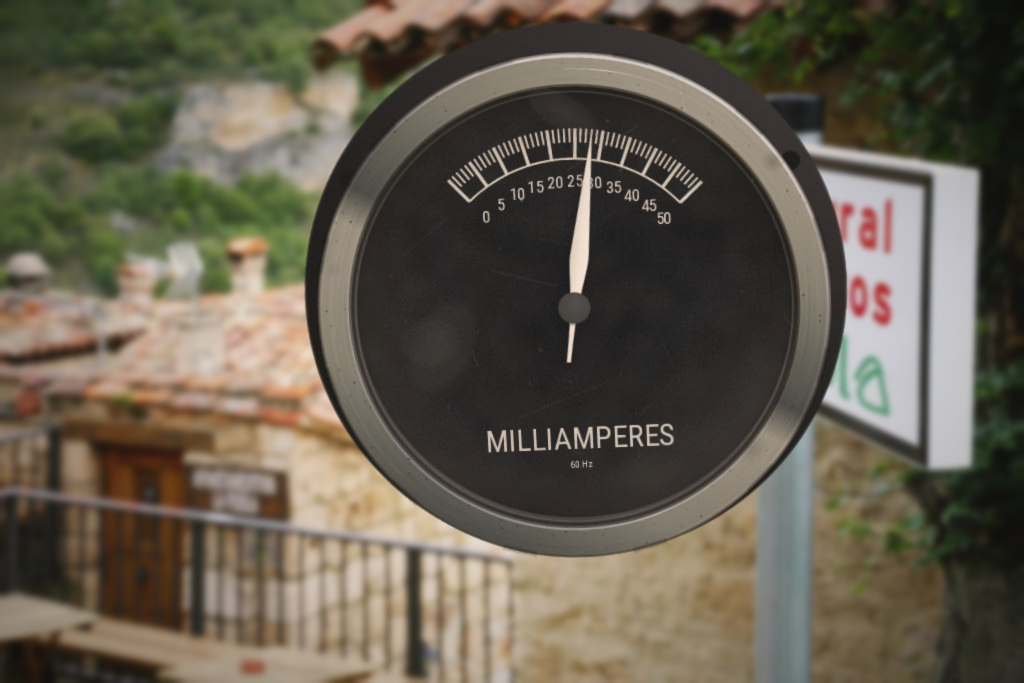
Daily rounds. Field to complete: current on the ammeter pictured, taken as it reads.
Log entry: 28 mA
